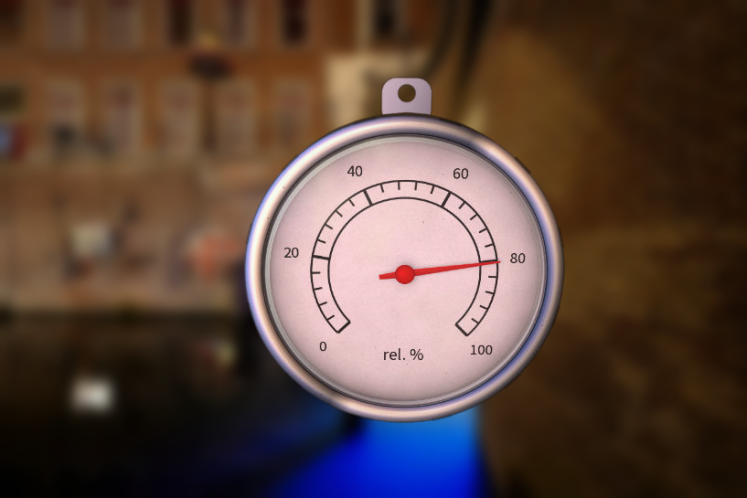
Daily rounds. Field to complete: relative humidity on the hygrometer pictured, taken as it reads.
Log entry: 80 %
